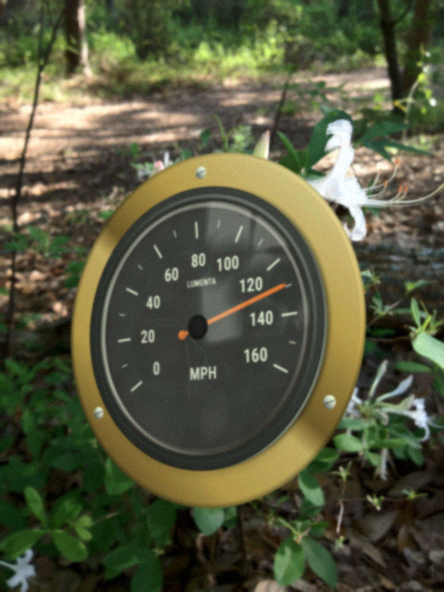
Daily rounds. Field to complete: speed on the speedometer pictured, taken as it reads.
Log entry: 130 mph
